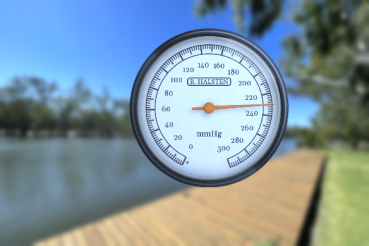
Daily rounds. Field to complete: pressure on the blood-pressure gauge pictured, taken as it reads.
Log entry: 230 mmHg
